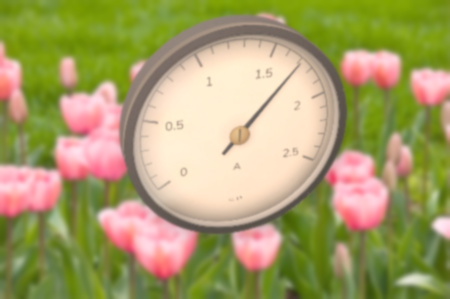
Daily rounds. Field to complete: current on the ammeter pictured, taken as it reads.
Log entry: 1.7 A
